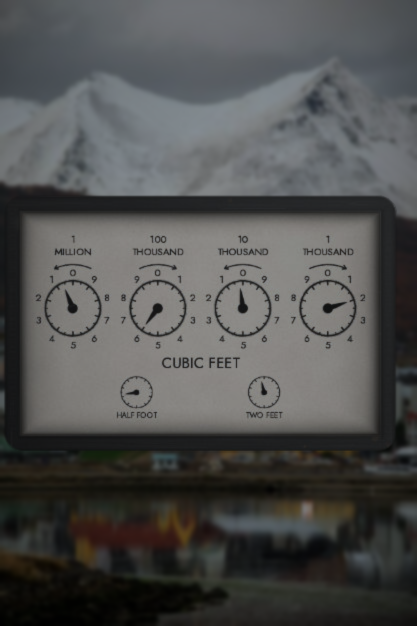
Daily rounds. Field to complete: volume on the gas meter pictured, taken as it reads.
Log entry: 60200 ft³
